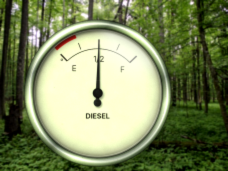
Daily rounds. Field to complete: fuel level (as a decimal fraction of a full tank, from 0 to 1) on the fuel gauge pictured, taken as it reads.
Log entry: 0.5
